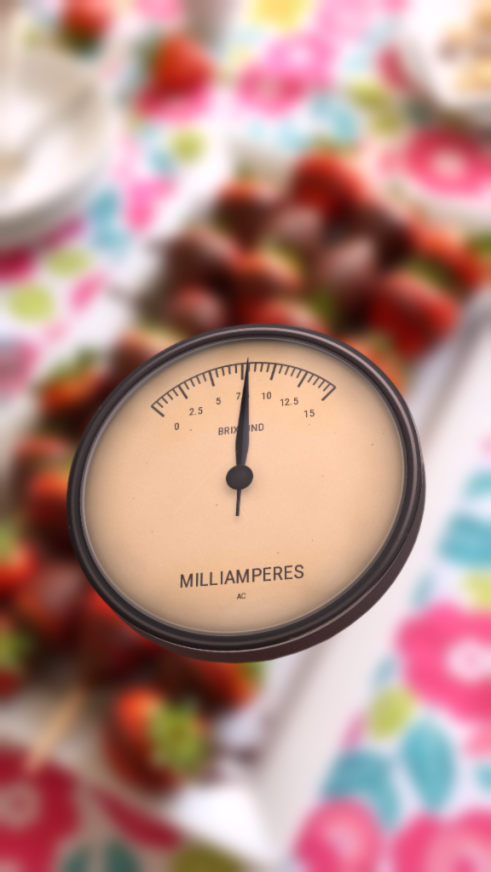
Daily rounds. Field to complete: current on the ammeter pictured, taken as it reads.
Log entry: 8 mA
